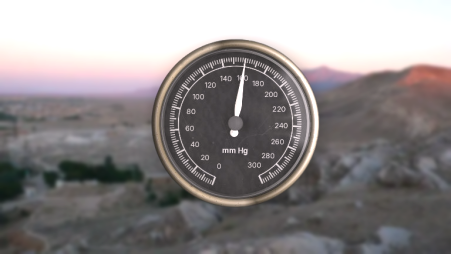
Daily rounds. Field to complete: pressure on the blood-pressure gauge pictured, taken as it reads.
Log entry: 160 mmHg
